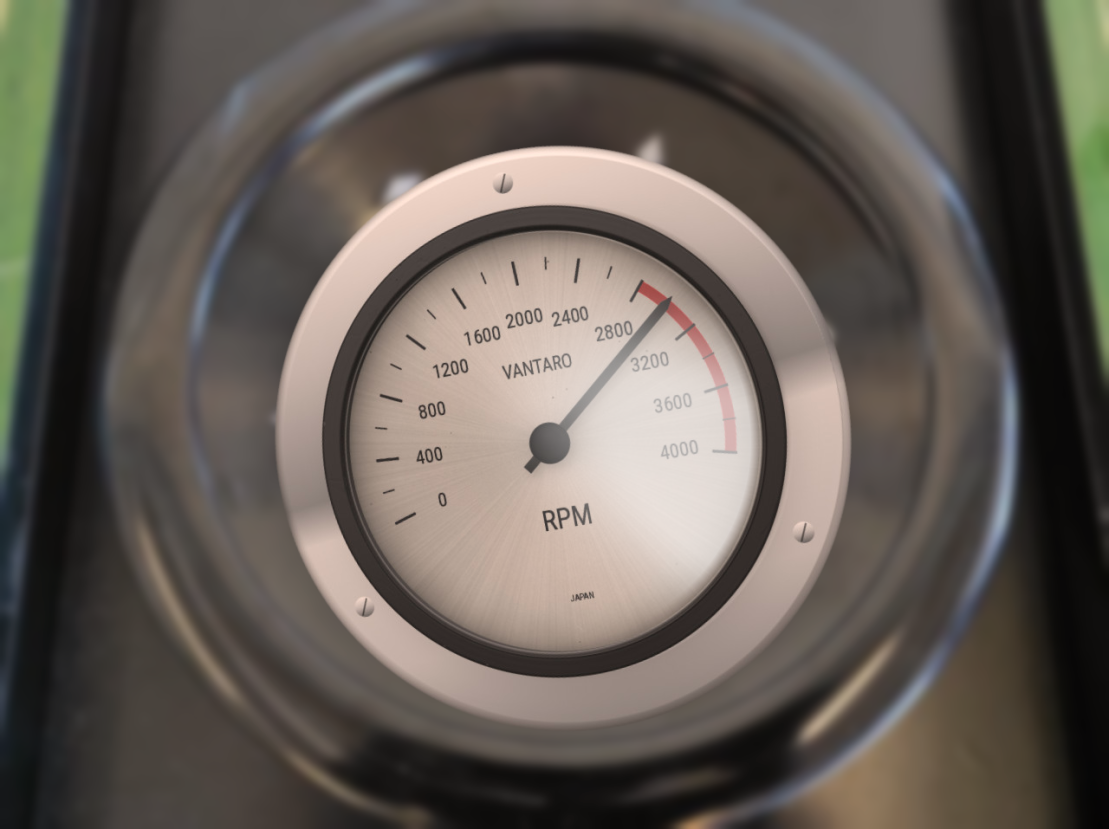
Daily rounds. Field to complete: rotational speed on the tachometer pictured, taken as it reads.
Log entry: 3000 rpm
